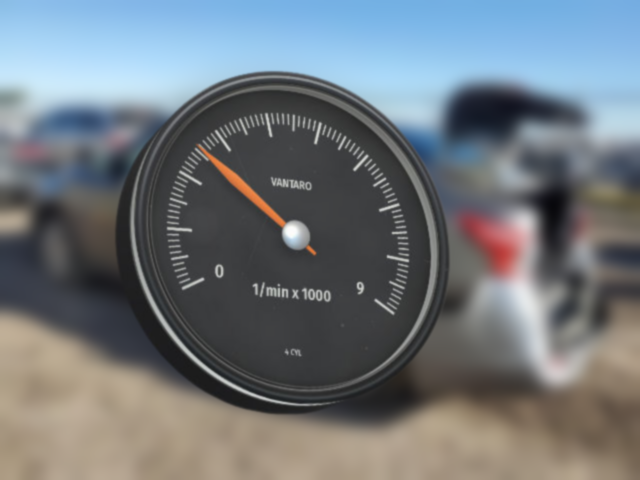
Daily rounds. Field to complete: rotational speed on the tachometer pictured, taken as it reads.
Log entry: 2500 rpm
